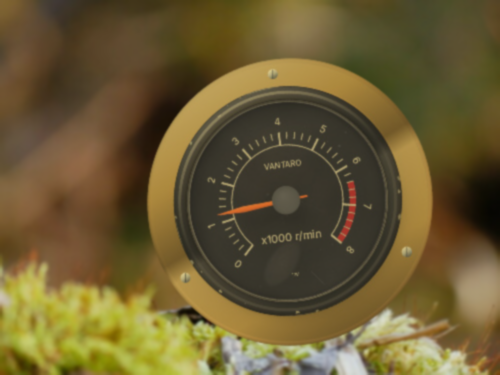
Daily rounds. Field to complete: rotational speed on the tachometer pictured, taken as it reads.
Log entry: 1200 rpm
